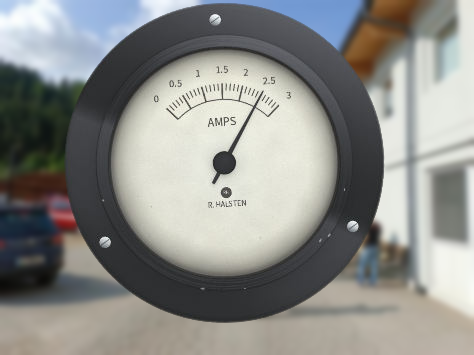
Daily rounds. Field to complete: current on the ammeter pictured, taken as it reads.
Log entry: 2.5 A
